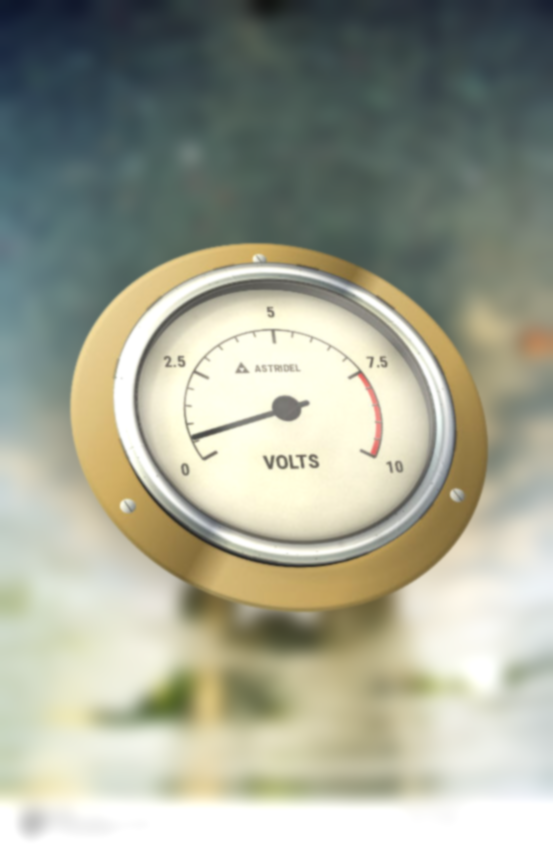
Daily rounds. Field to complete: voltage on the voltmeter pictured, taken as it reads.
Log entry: 0.5 V
